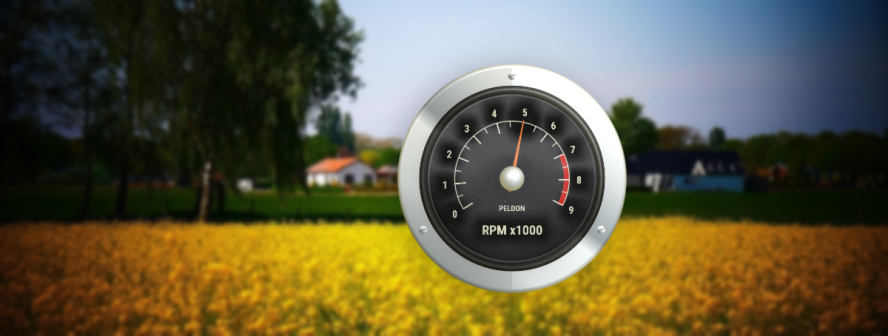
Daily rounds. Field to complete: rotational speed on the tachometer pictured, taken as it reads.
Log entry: 5000 rpm
